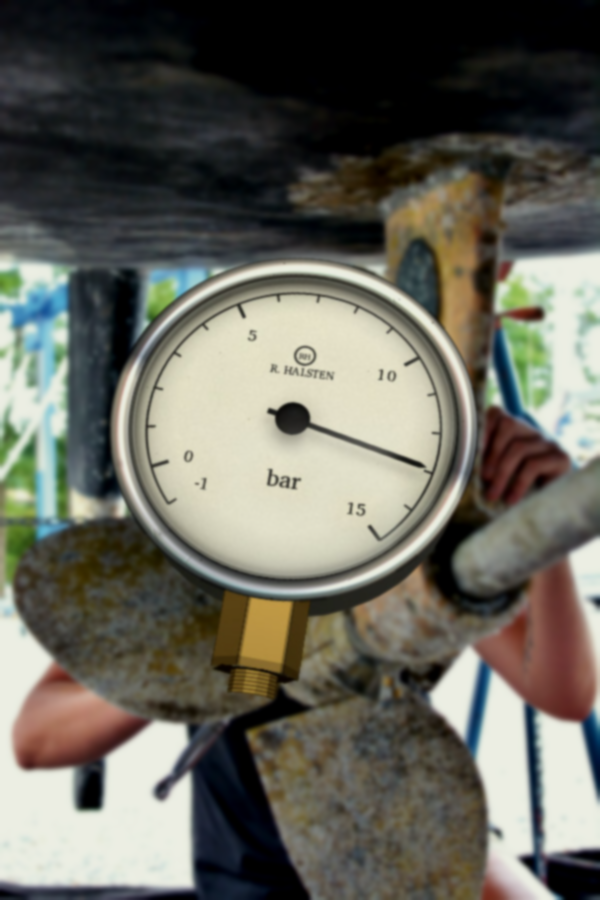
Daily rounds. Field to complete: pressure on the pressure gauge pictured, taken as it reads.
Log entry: 13 bar
